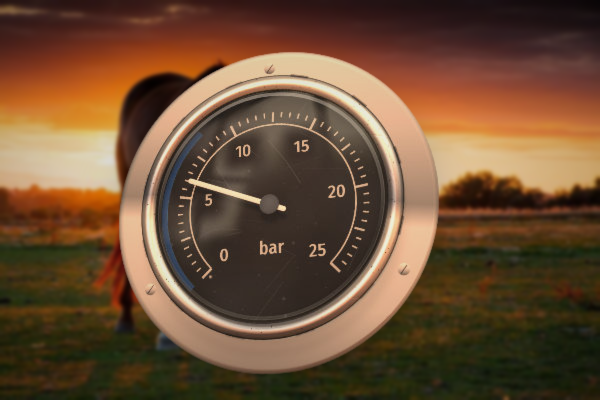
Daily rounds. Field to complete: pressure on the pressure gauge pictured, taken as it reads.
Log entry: 6 bar
